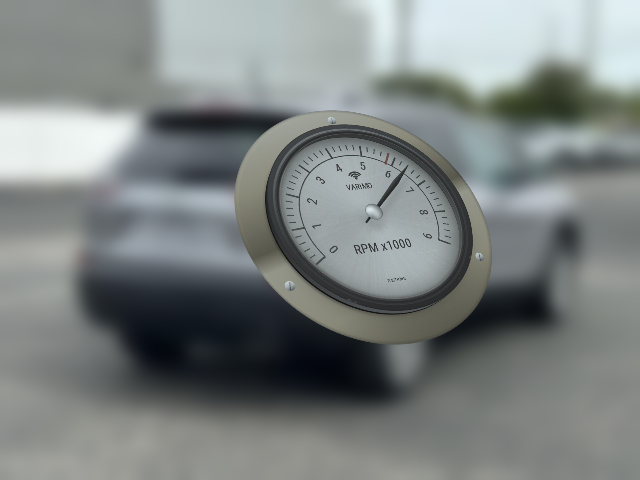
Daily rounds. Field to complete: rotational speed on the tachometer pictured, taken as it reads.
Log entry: 6400 rpm
